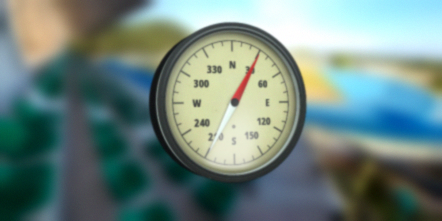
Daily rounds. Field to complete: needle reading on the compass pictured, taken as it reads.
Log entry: 30 °
